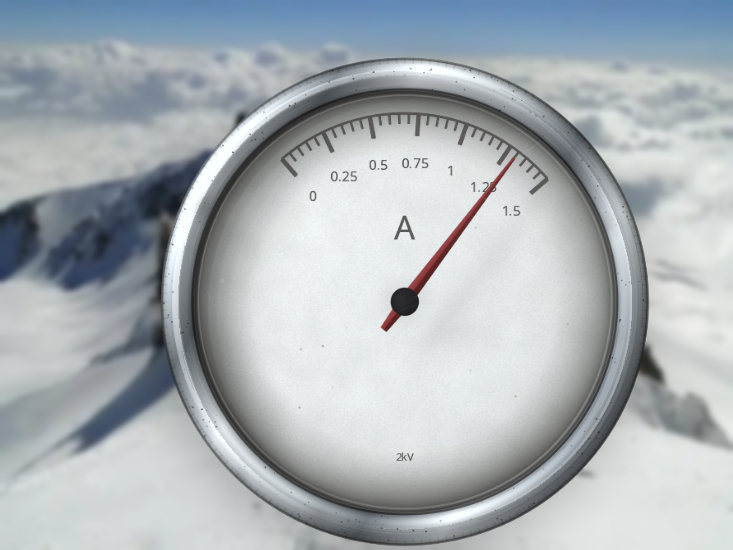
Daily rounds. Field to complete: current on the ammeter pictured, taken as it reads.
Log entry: 1.3 A
